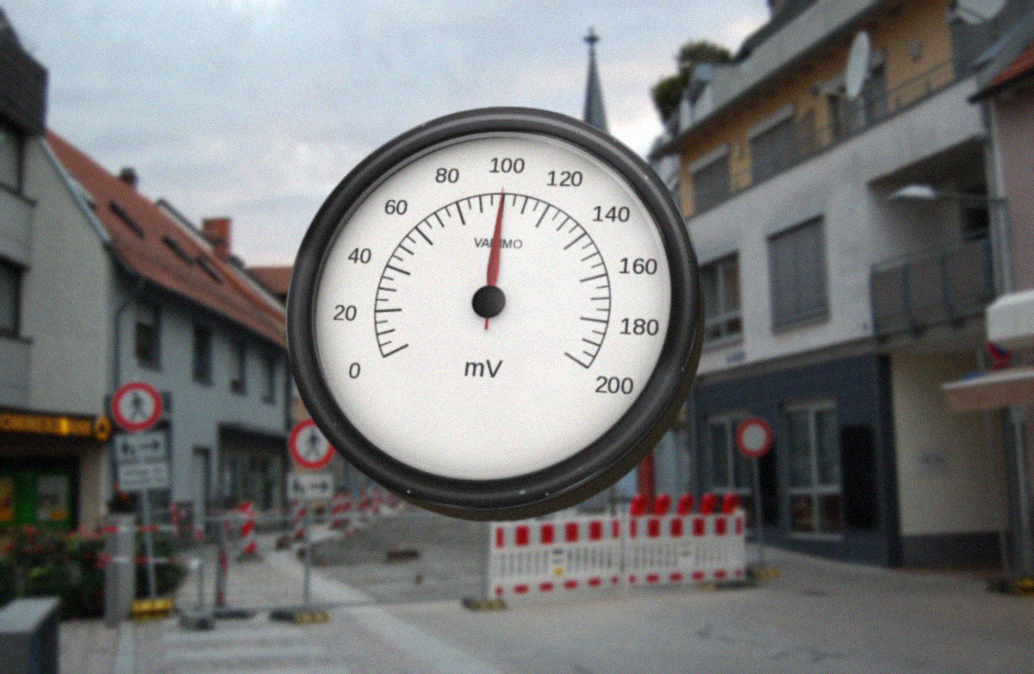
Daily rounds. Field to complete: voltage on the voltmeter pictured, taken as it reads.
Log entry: 100 mV
